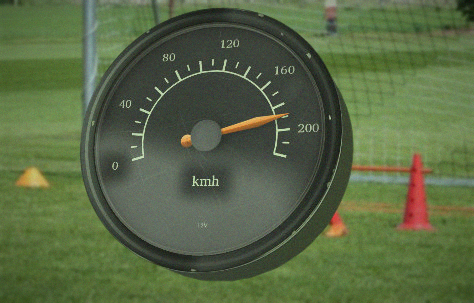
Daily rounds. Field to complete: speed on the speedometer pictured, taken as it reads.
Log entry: 190 km/h
